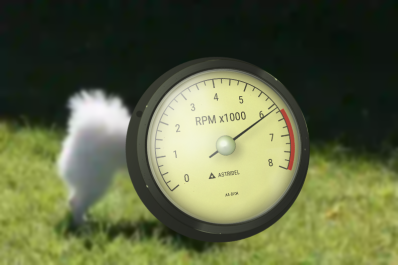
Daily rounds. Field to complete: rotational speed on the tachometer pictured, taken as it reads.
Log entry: 6125 rpm
